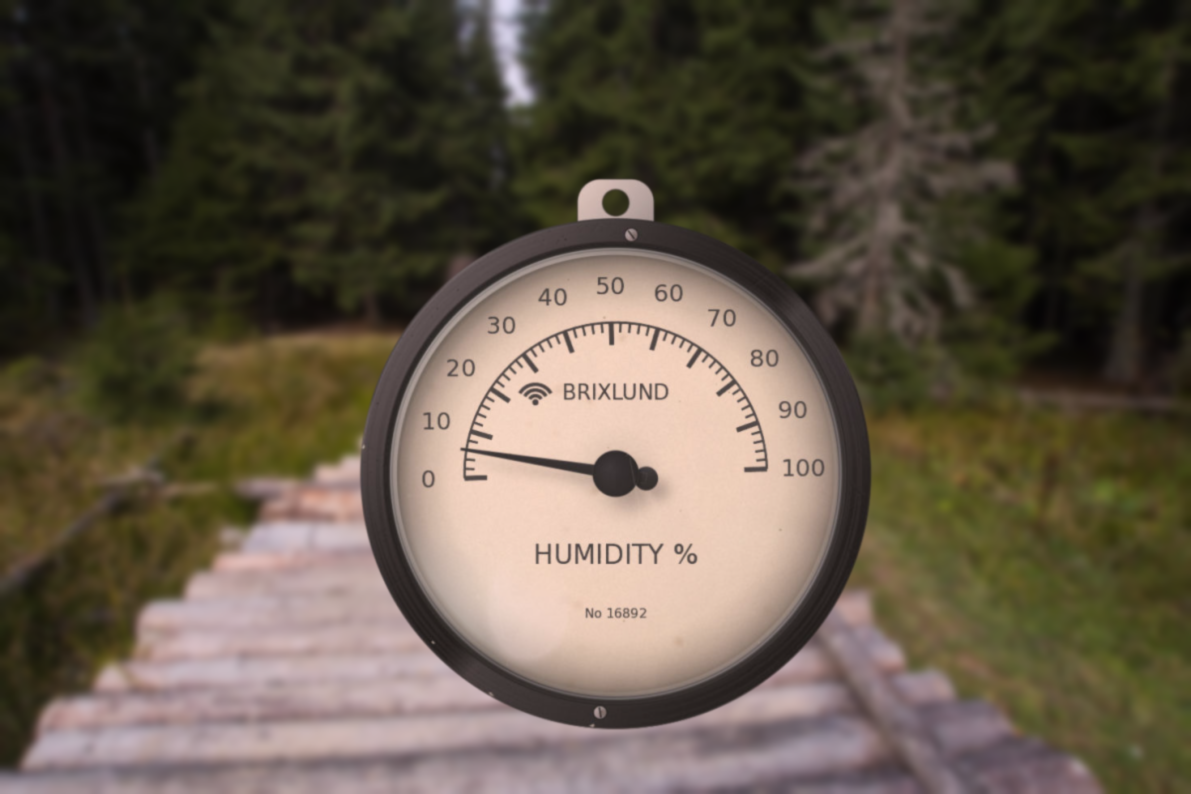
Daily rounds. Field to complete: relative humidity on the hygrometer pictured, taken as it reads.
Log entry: 6 %
